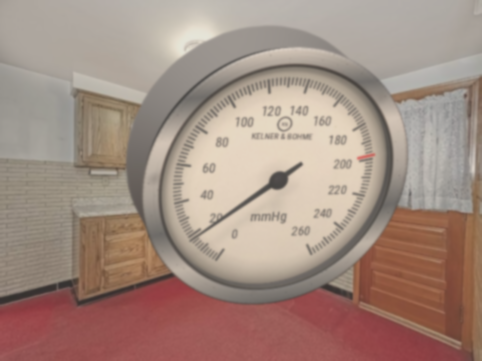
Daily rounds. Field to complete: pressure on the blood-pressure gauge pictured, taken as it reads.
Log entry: 20 mmHg
